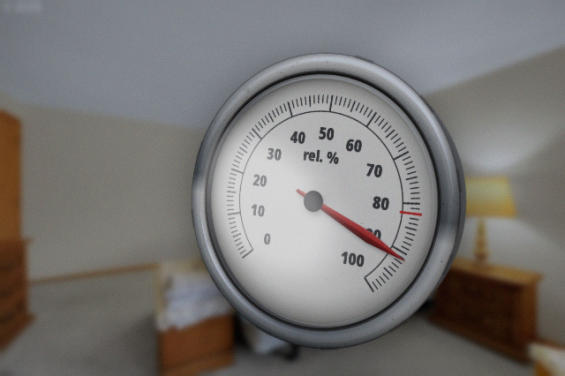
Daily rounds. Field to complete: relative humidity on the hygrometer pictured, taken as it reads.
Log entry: 91 %
